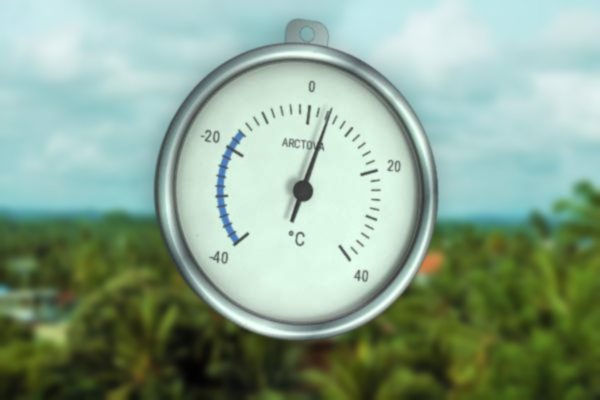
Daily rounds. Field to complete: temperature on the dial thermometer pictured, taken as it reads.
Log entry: 4 °C
